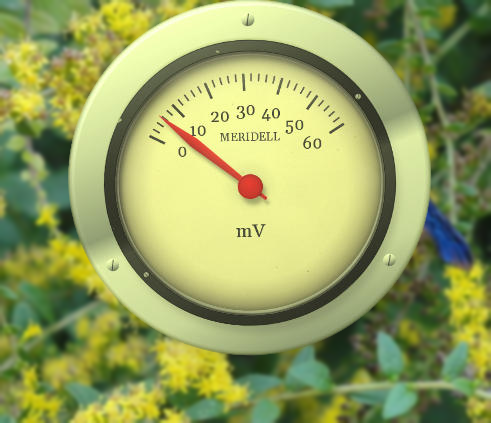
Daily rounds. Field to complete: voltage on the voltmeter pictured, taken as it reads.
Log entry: 6 mV
